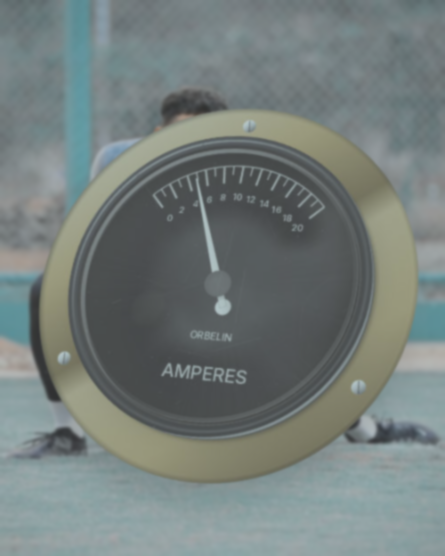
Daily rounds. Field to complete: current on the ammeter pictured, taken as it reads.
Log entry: 5 A
